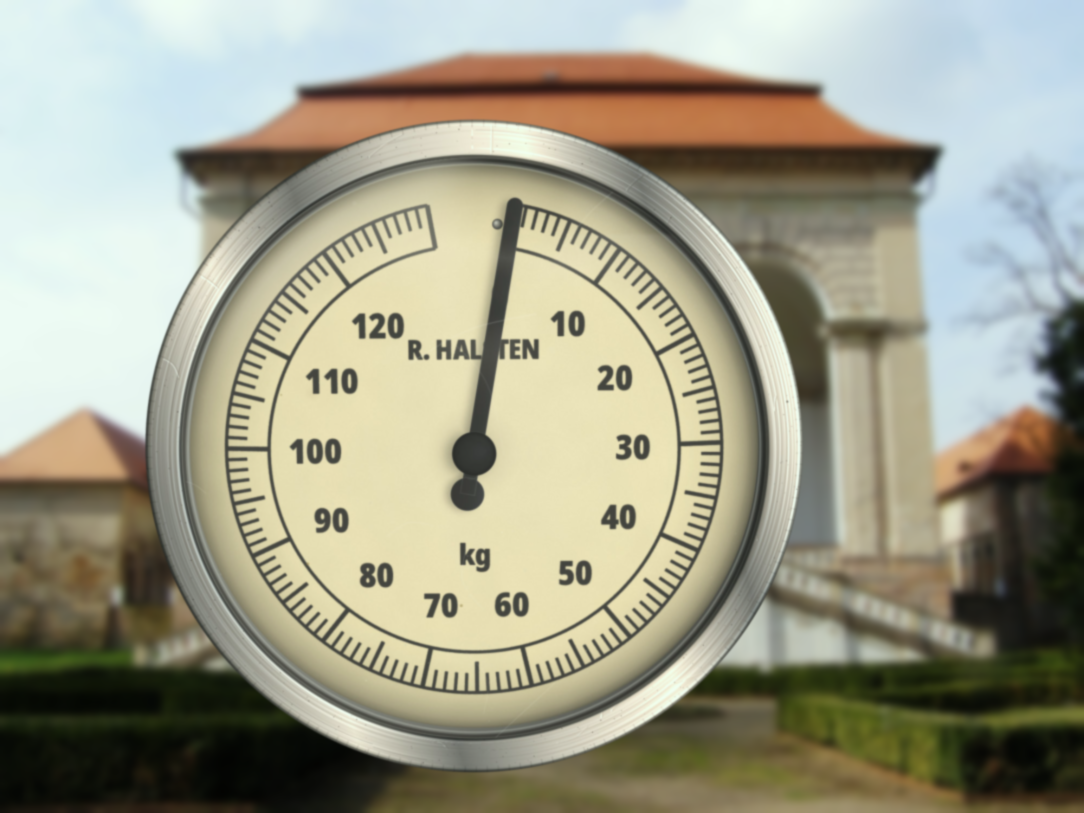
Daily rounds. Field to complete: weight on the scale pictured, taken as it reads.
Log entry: 0 kg
